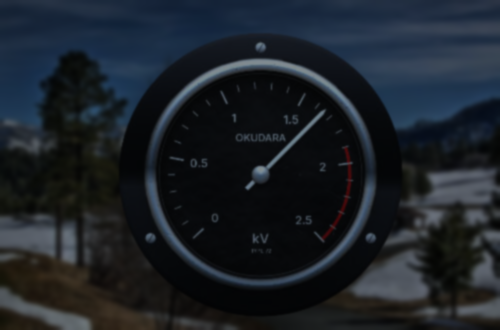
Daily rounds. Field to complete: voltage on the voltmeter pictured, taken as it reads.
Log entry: 1.65 kV
